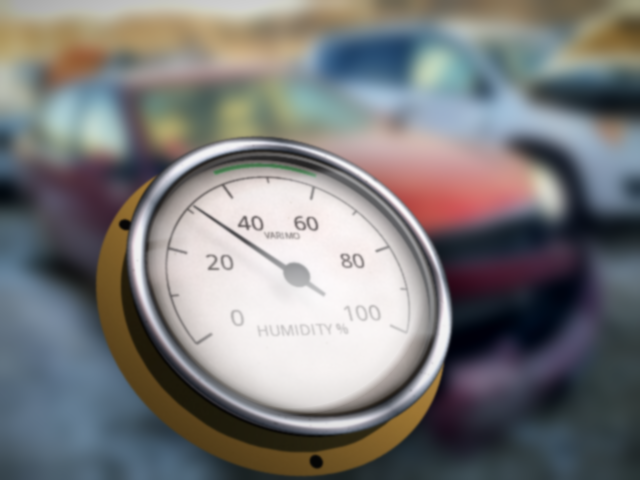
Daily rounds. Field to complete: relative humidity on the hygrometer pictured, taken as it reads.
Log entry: 30 %
